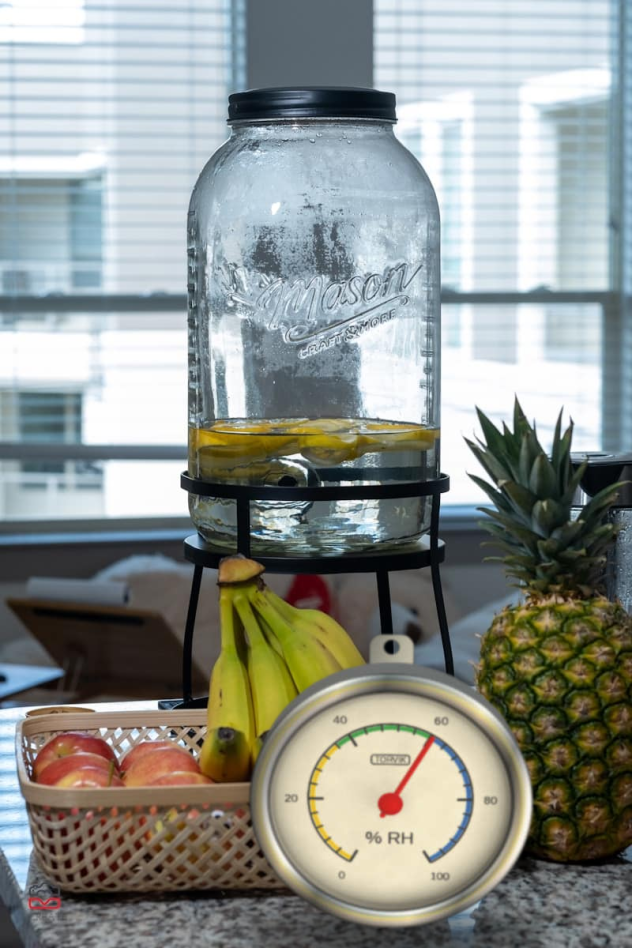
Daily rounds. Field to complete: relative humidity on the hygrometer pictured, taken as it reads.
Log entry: 60 %
